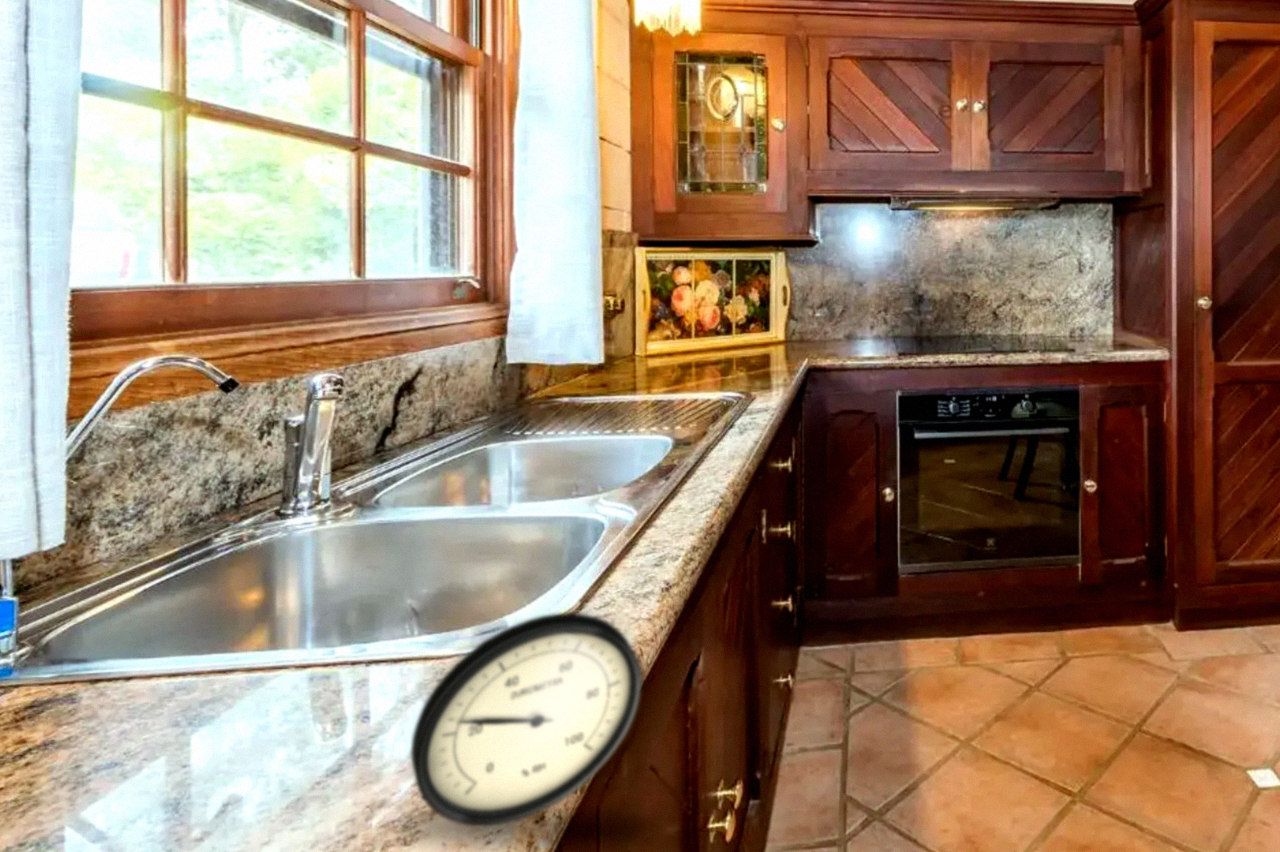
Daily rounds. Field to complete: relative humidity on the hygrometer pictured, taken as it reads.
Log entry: 24 %
